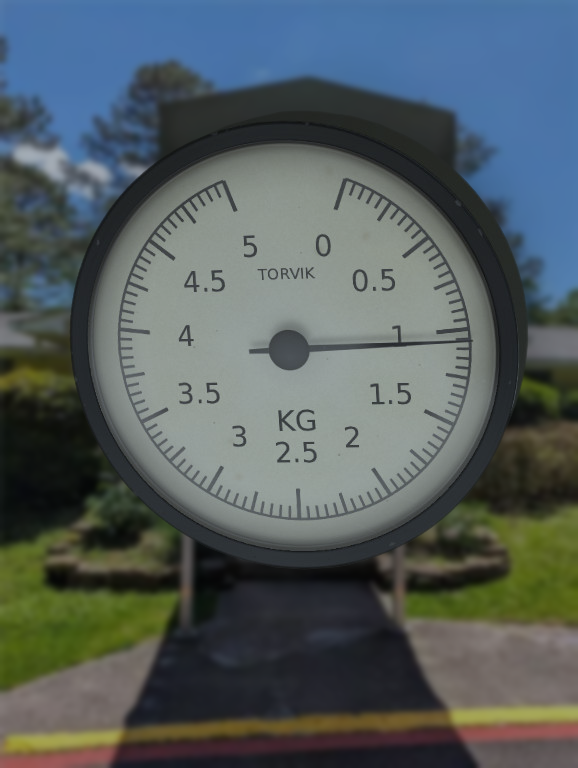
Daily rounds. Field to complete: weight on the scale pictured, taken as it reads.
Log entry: 1.05 kg
